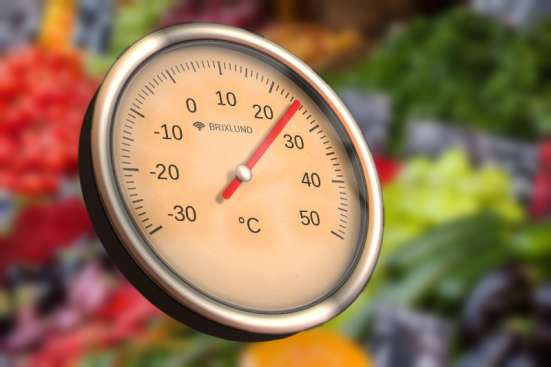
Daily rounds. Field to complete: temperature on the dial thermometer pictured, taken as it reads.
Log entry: 25 °C
